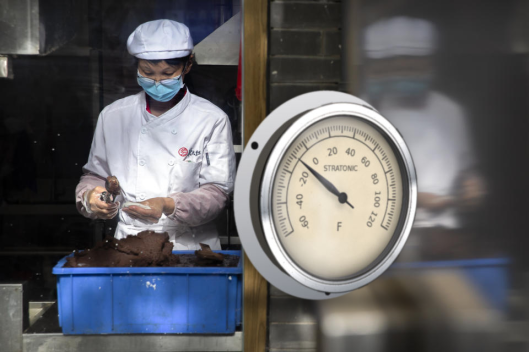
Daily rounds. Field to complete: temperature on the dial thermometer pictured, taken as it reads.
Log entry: -10 °F
